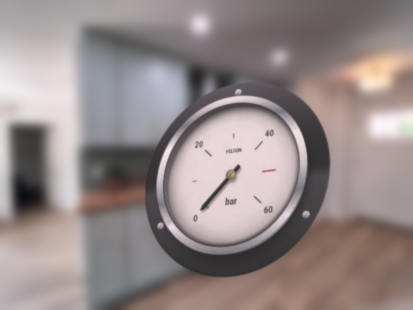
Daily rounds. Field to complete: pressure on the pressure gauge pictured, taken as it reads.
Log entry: 0 bar
